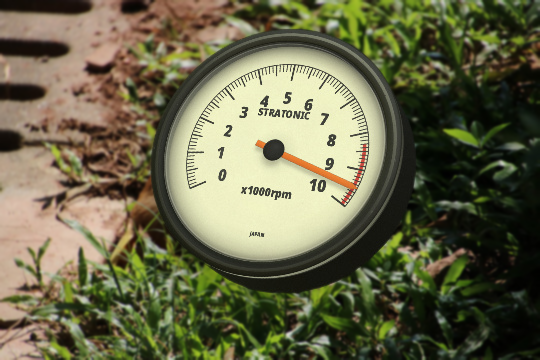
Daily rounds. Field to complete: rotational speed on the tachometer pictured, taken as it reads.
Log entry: 9500 rpm
